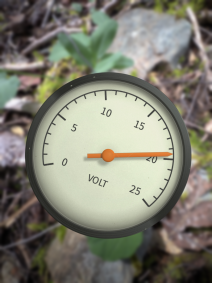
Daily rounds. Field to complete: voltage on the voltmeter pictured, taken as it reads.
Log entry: 19.5 V
